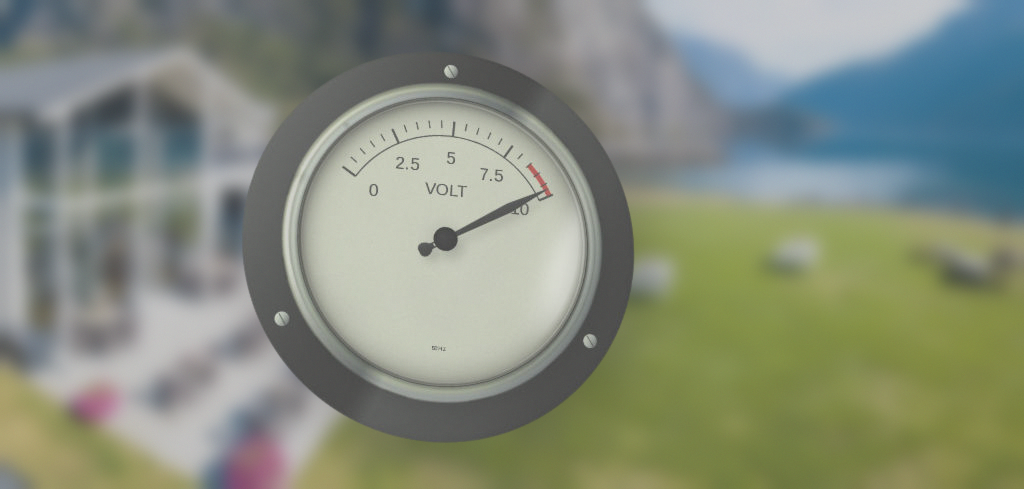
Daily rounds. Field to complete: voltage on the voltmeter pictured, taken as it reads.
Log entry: 9.75 V
